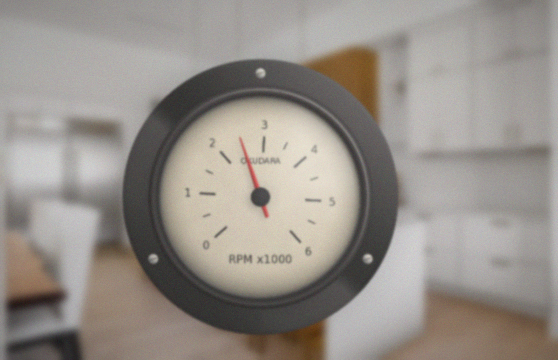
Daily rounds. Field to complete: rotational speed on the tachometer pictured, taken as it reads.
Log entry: 2500 rpm
